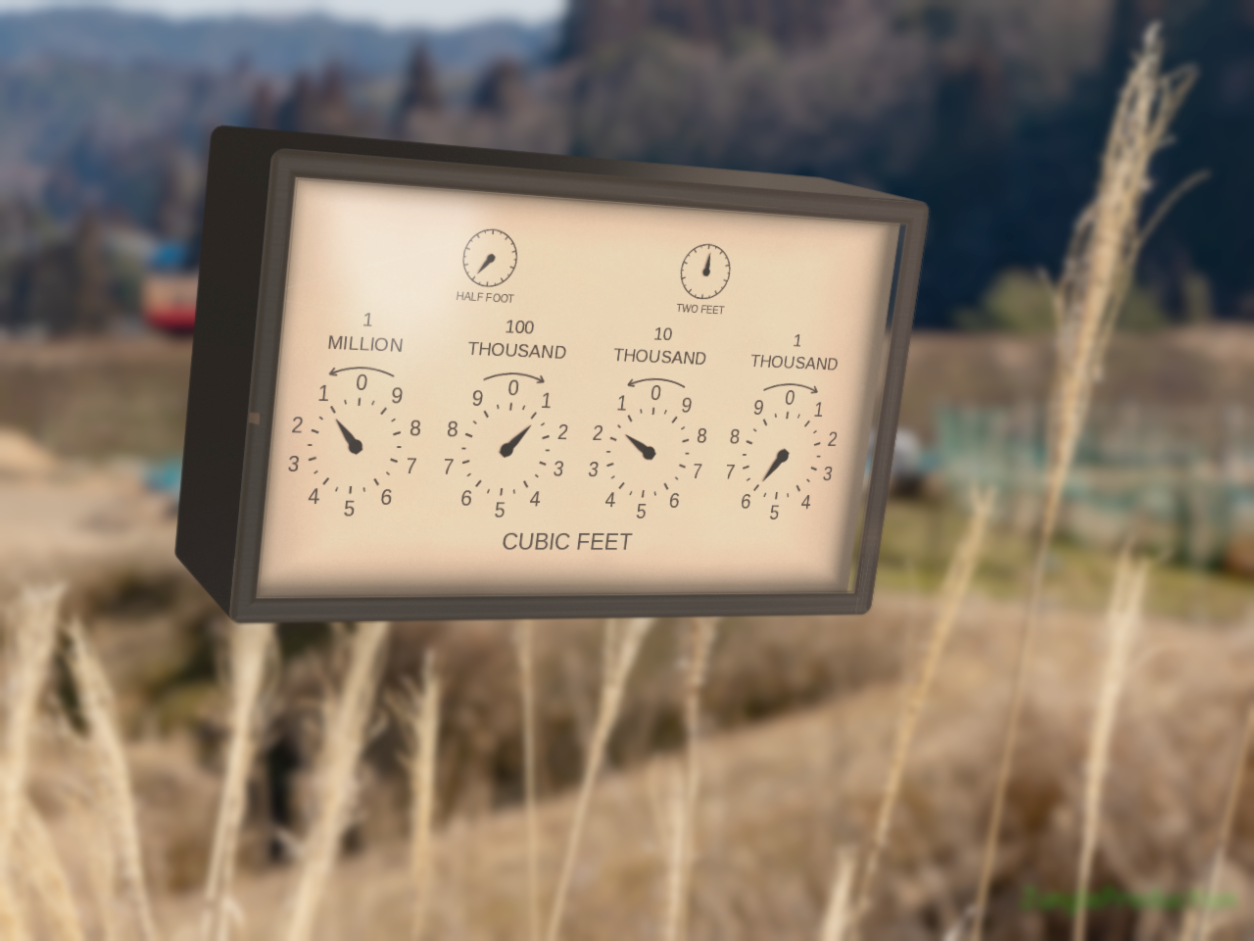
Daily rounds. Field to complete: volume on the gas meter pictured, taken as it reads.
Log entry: 111600 ft³
